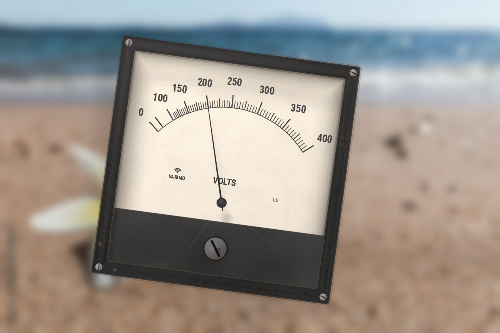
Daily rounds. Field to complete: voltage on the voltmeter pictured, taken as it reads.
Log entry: 200 V
